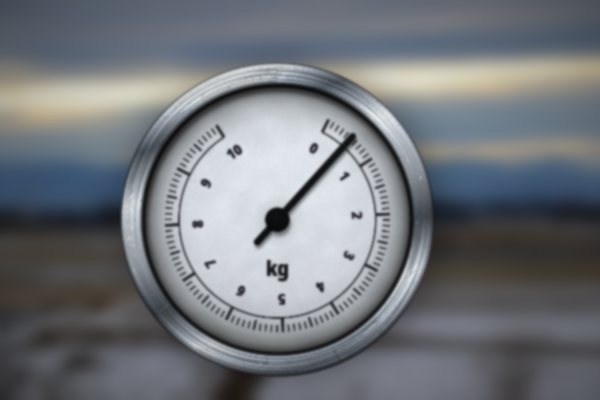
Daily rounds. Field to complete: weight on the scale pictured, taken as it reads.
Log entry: 0.5 kg
